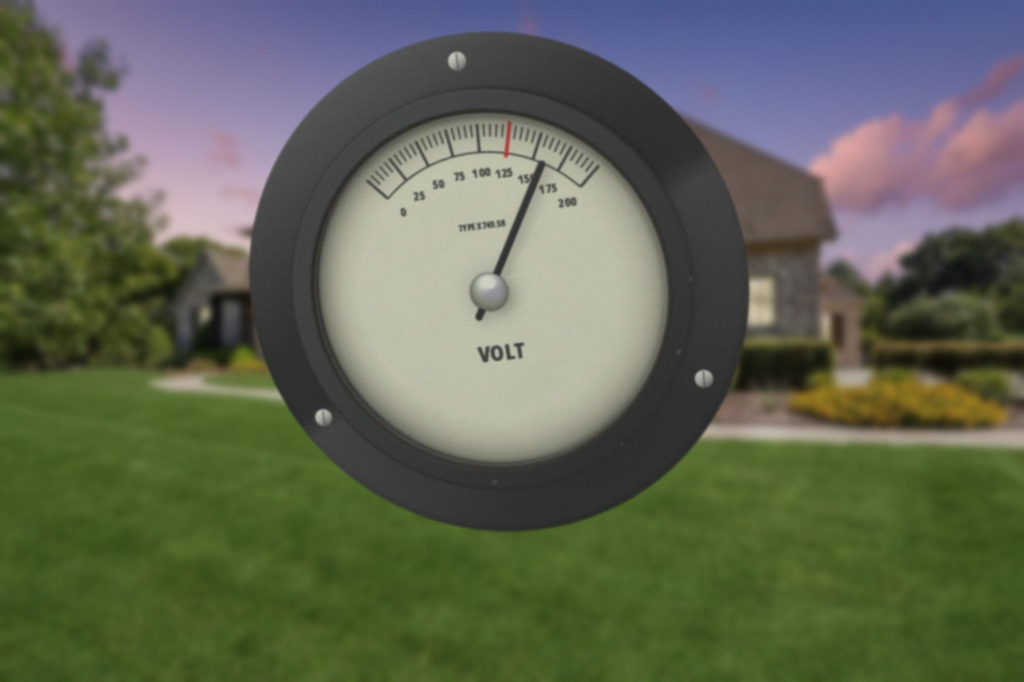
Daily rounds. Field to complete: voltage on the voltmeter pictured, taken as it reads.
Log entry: 160 V
